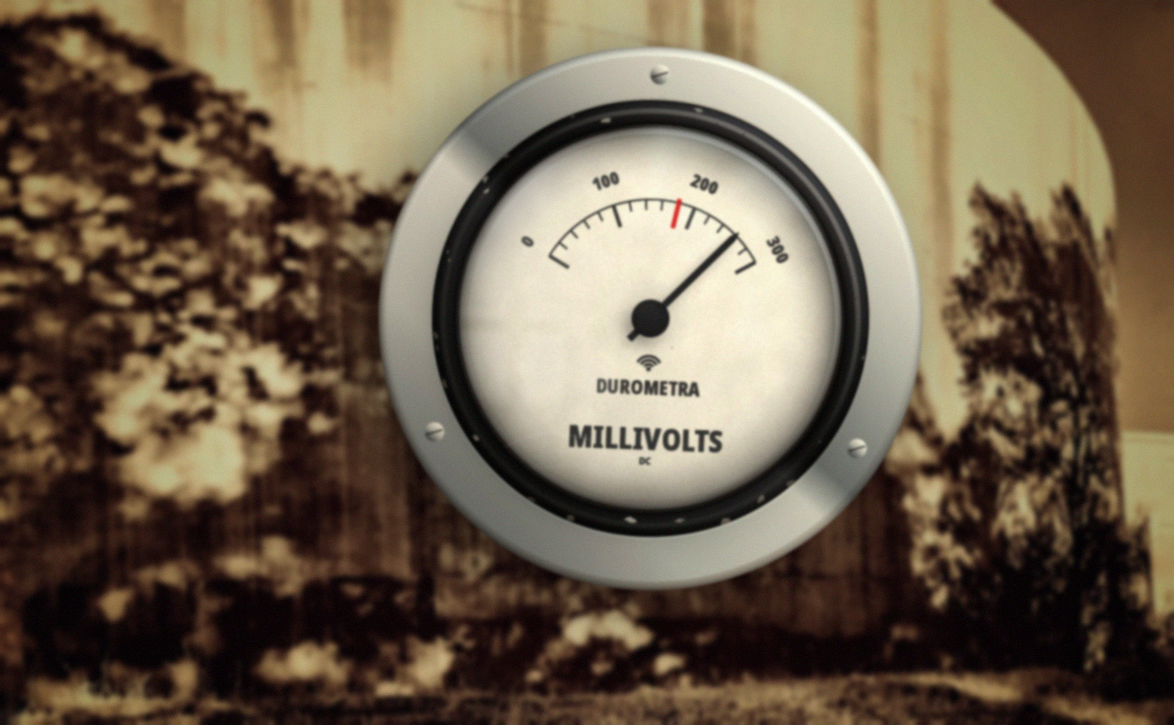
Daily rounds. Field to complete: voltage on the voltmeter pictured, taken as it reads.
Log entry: 260 mV
